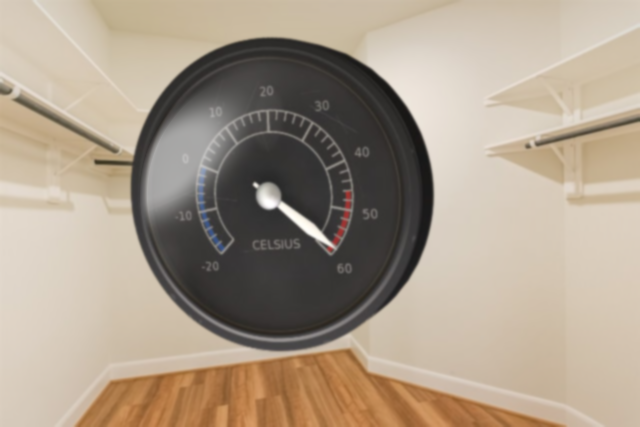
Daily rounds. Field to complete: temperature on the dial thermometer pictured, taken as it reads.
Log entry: 58 °C
